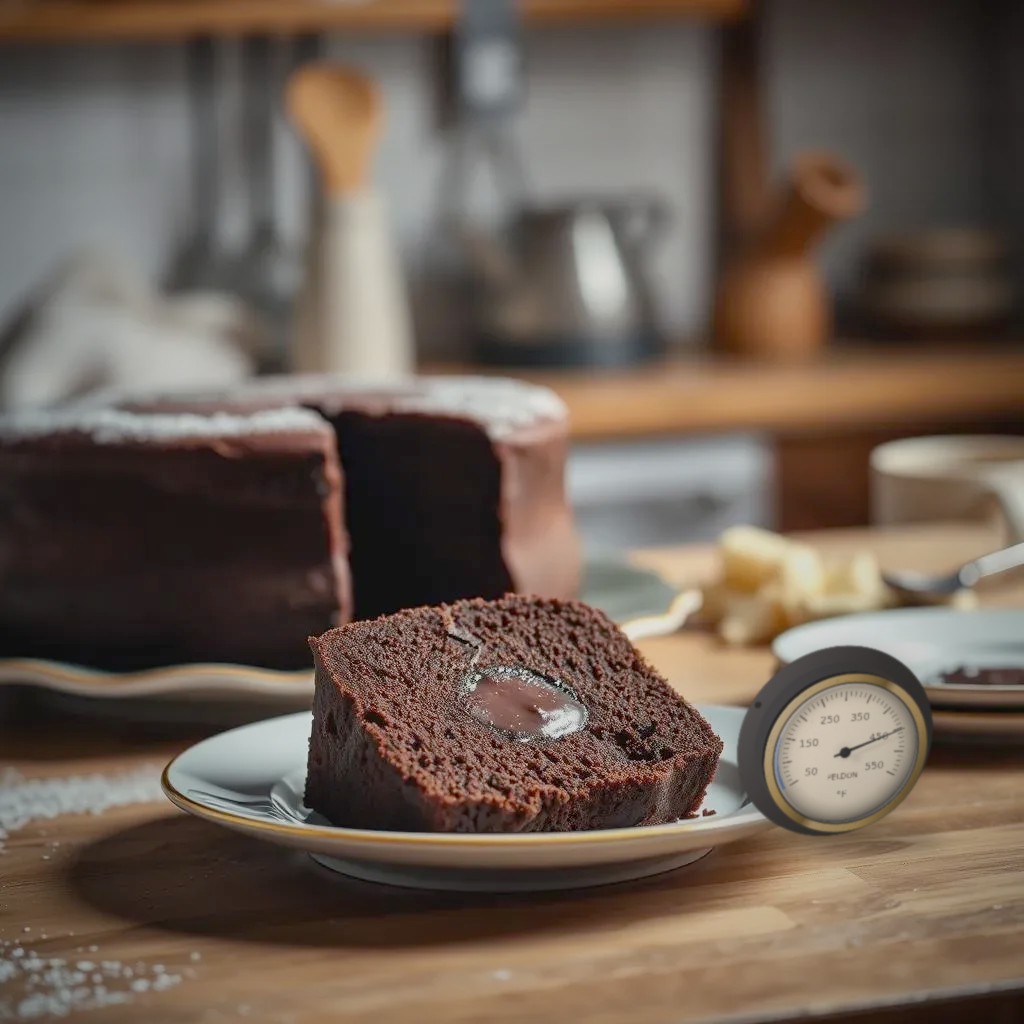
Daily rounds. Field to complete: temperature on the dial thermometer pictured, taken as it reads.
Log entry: 450 °F
